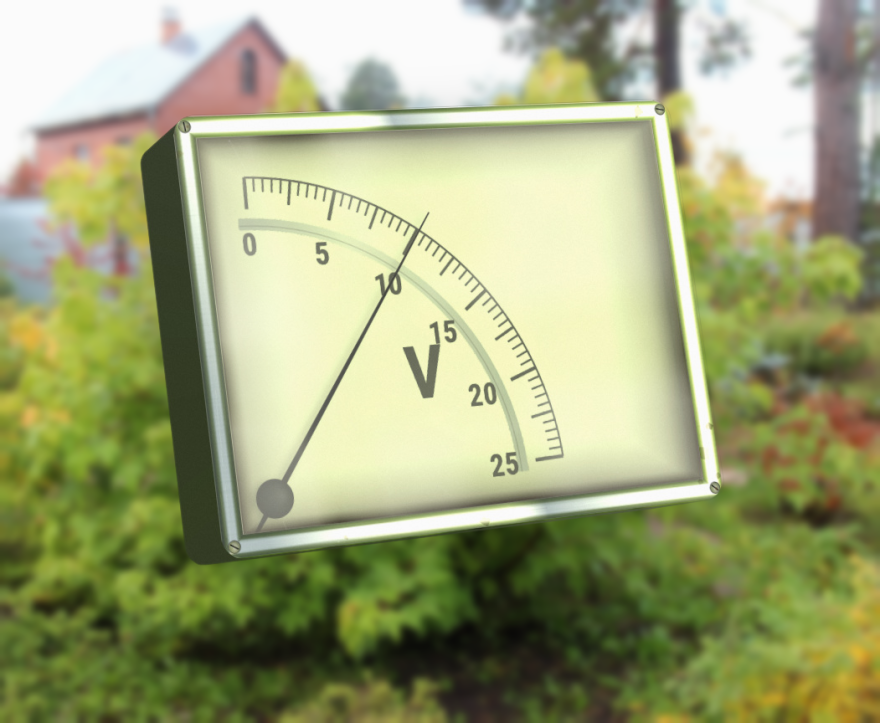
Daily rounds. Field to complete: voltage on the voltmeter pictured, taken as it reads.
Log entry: 10 V
